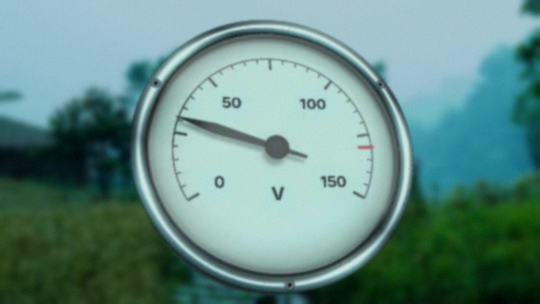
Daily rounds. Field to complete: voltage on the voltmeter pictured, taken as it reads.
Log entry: 30 V
